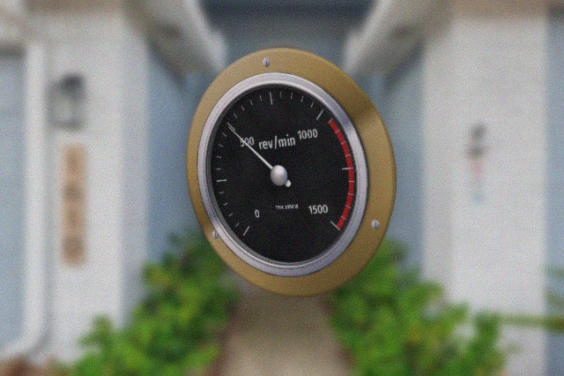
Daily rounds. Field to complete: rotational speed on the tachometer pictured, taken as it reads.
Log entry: 500 rpm
